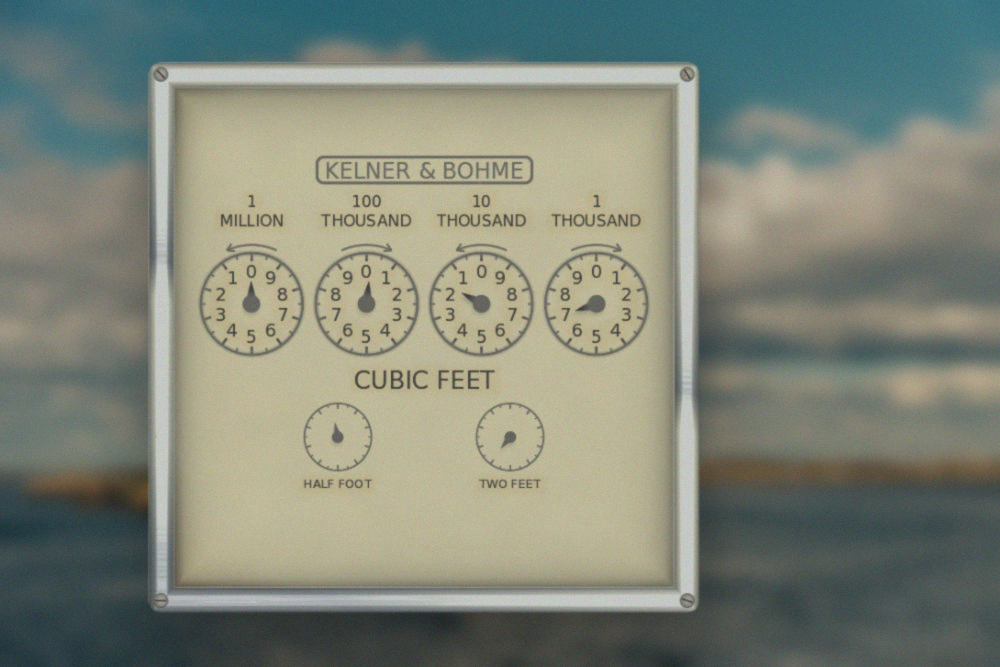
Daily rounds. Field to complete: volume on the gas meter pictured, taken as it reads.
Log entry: 1700 ft³
